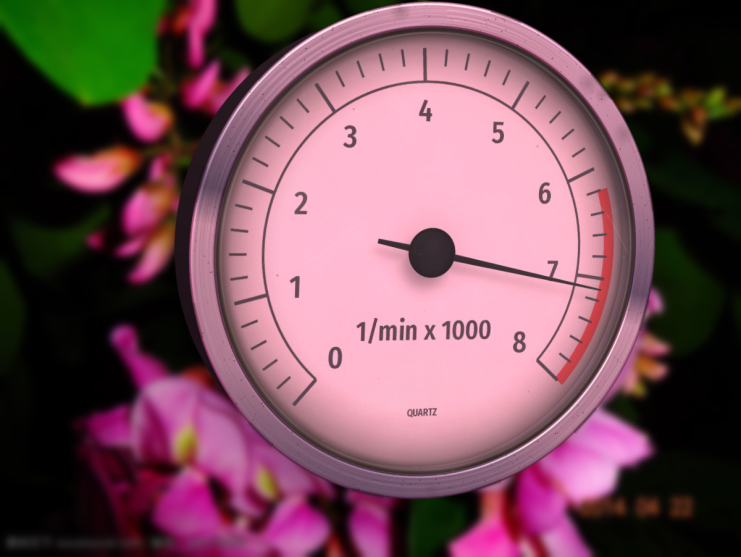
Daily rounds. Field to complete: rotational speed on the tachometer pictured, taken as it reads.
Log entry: 7100 rpm
